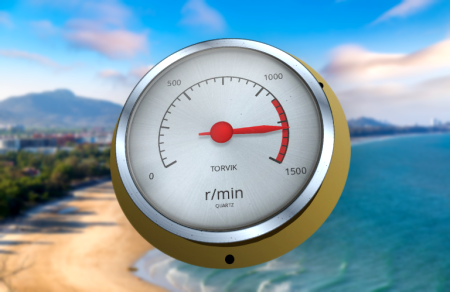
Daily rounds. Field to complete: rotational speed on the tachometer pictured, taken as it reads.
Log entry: 1300 rpm
